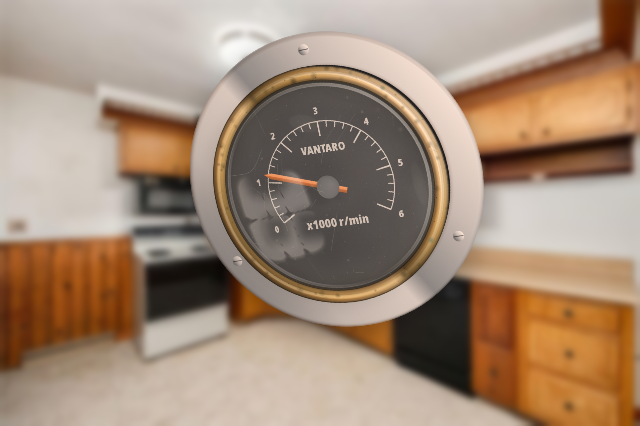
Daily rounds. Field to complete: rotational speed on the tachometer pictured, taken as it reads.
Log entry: 1200 rpm
